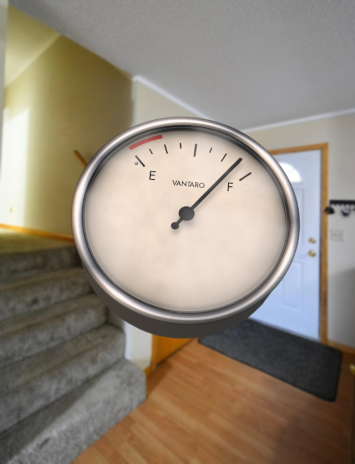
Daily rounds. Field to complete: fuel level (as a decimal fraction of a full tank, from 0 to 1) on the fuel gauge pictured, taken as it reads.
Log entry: 0.875
